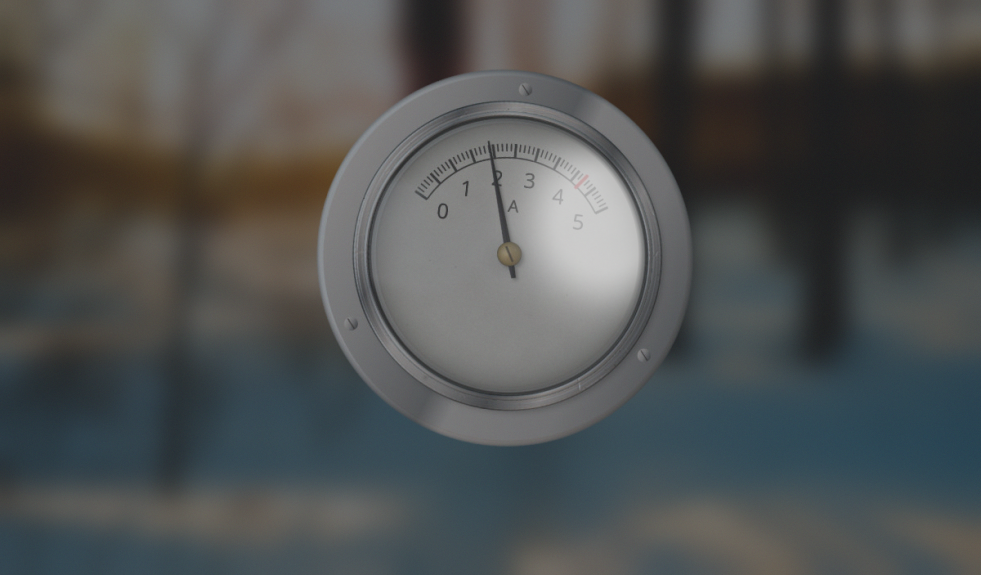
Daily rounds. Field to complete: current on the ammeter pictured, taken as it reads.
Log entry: 1.9 A
